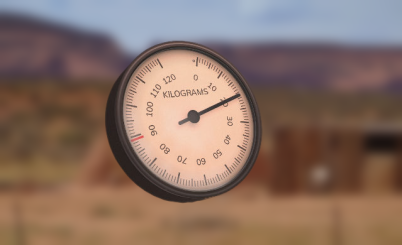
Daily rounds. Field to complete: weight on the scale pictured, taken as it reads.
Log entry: 20 kg
